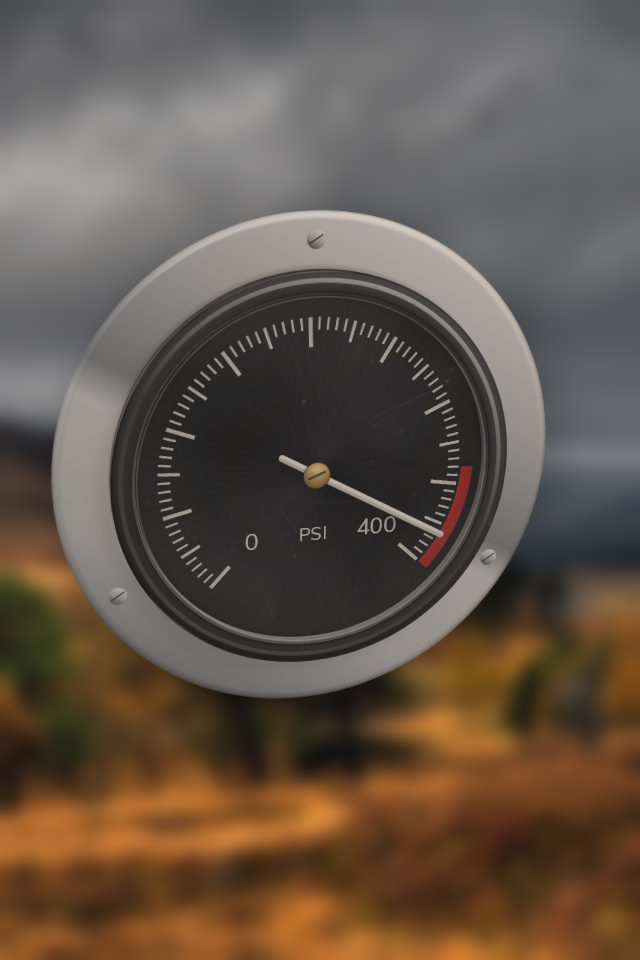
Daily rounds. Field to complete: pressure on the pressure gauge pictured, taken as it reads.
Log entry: 380 psi
